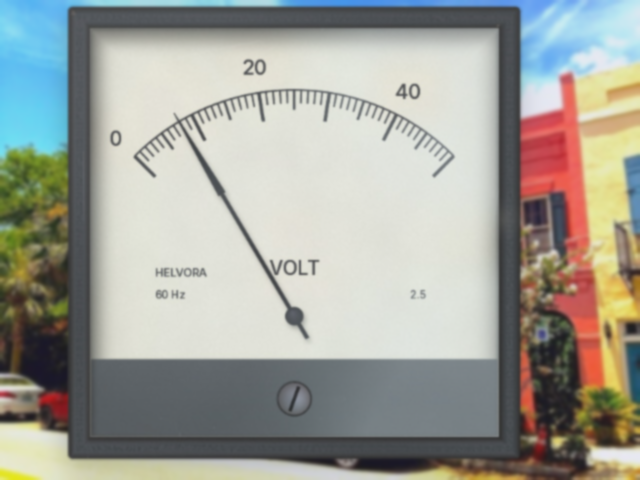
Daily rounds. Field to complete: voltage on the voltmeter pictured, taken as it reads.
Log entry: 8 V
